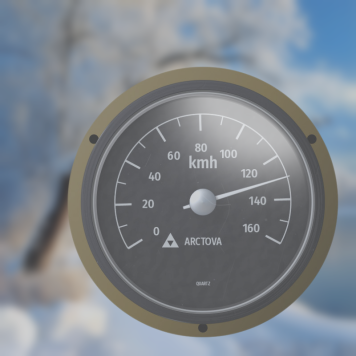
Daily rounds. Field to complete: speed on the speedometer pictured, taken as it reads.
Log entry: 130 km/h
